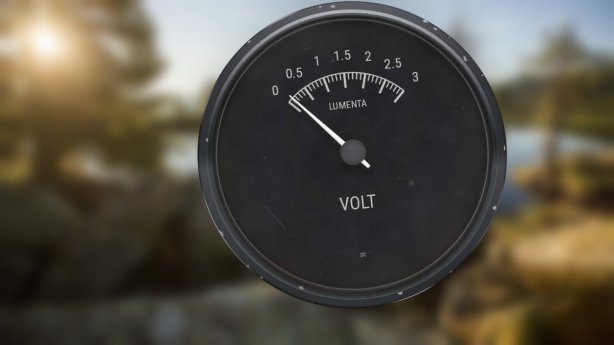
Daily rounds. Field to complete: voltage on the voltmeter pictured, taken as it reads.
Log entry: 0.1 V
